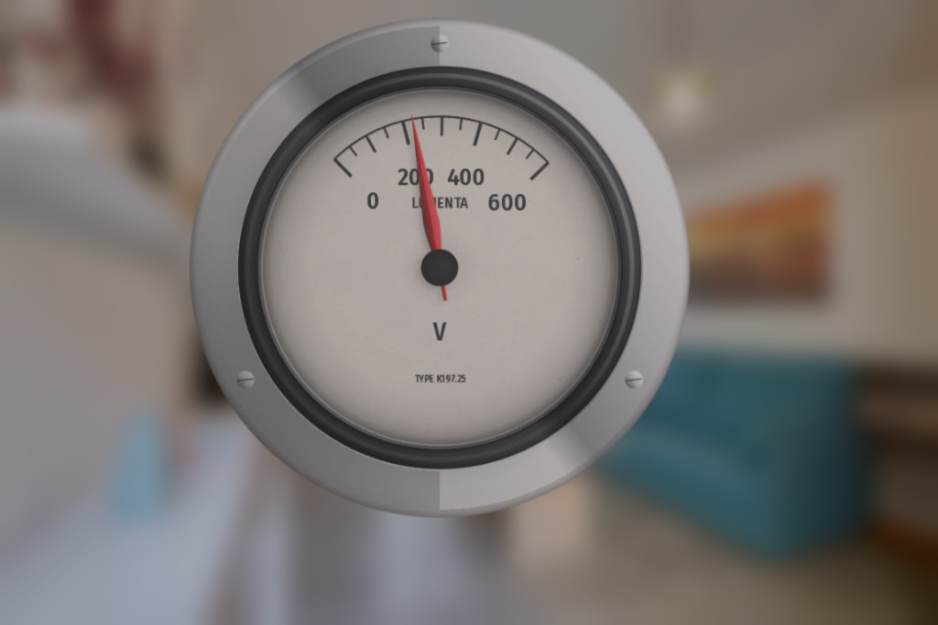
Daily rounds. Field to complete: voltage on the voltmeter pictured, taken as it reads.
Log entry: 225 V
